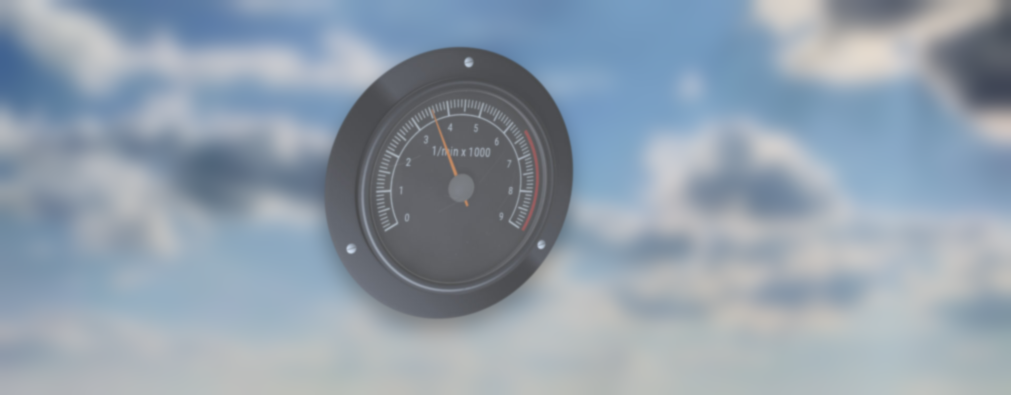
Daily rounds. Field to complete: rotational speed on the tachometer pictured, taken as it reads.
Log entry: 3500 rpm
